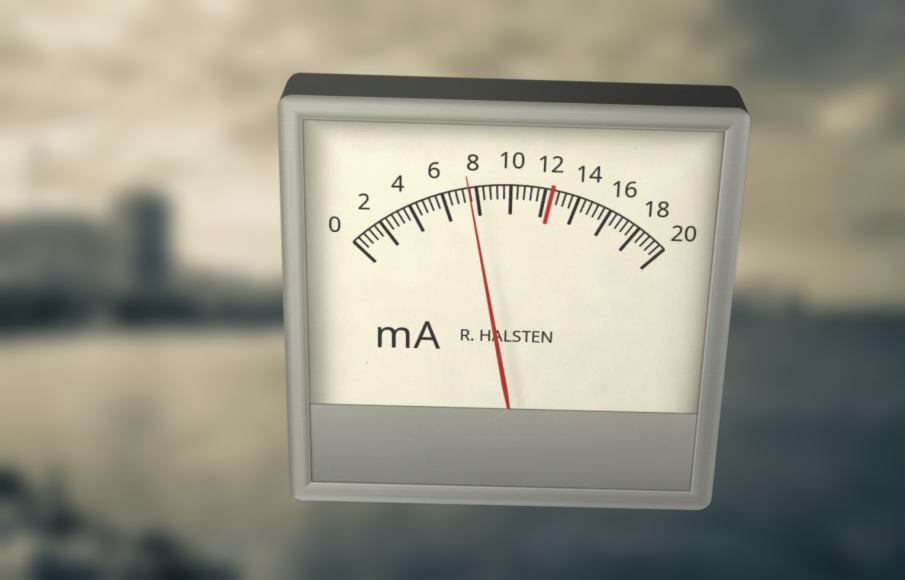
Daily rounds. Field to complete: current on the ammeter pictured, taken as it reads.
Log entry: 7.6 mA
